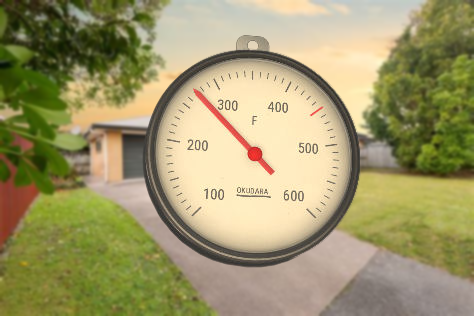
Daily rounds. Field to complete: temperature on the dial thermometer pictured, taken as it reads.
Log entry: 270 °F
